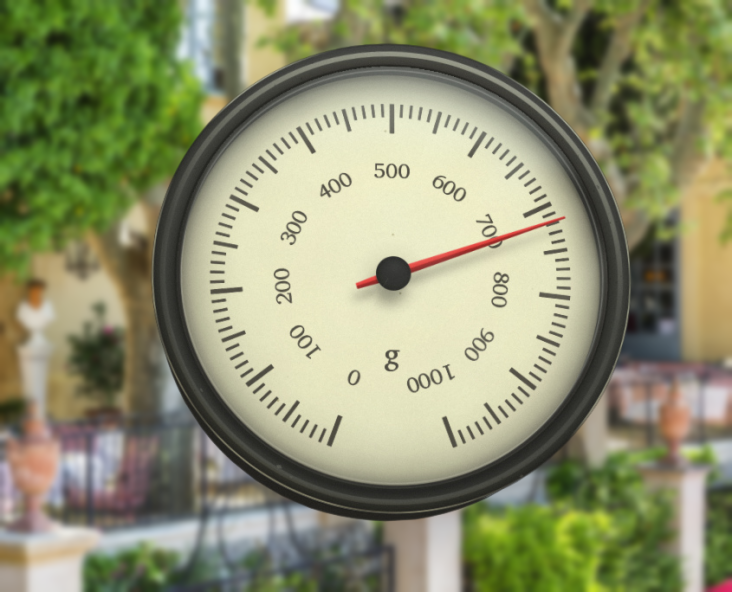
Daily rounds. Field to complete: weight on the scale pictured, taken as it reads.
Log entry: 720 g
